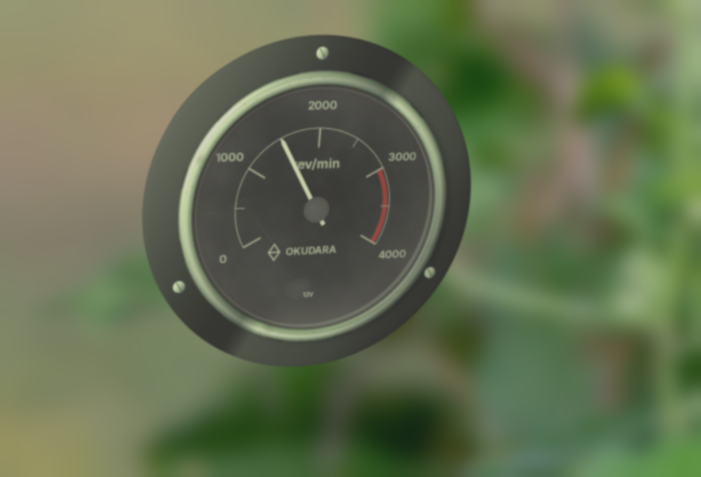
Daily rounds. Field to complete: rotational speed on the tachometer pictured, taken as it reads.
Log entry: 1500 rpm
